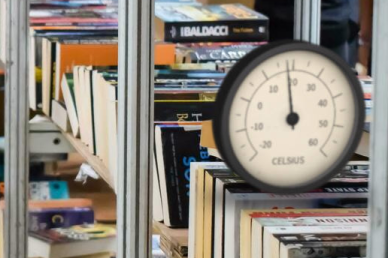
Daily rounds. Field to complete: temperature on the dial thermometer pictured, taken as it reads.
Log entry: 17.5 °C
